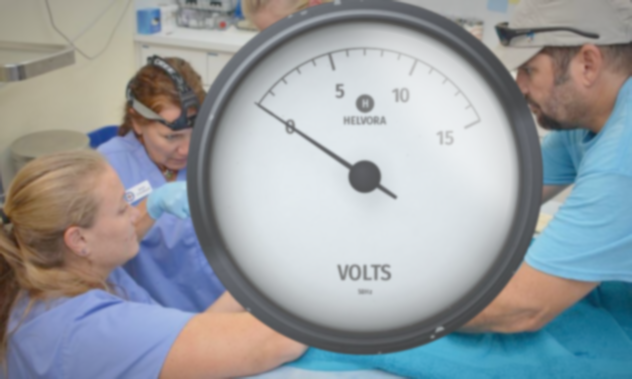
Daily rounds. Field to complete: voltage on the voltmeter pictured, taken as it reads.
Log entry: 0 V
